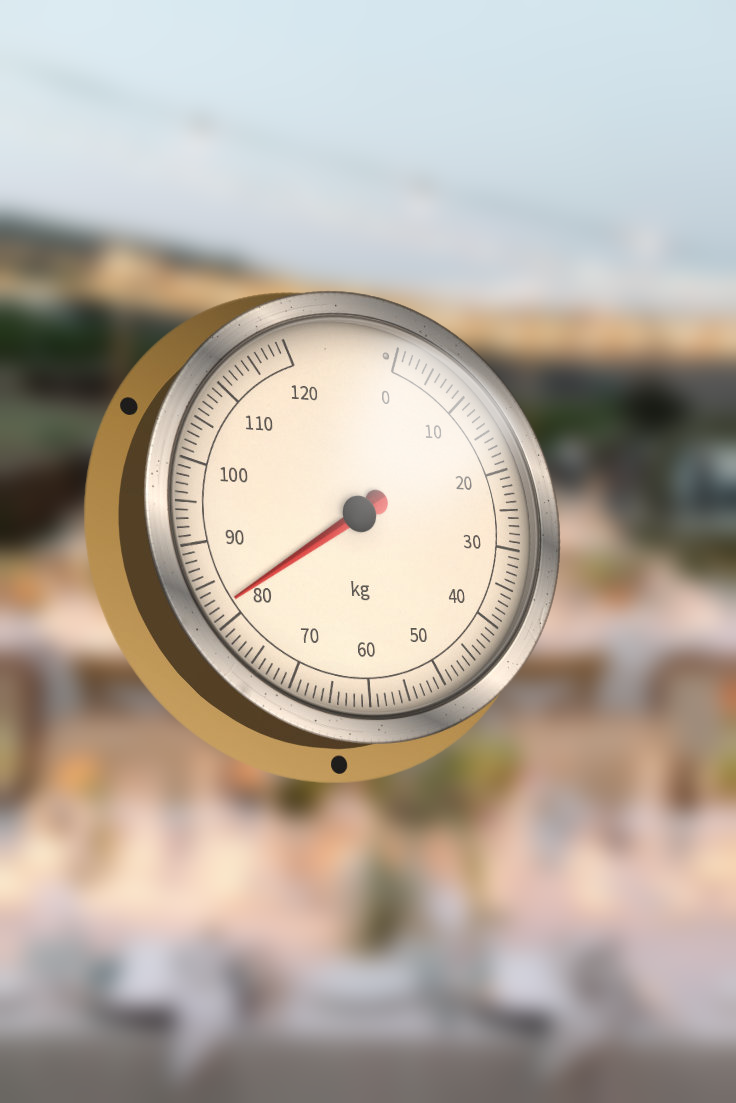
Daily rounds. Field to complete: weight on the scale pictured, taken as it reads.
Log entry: 82 kg
